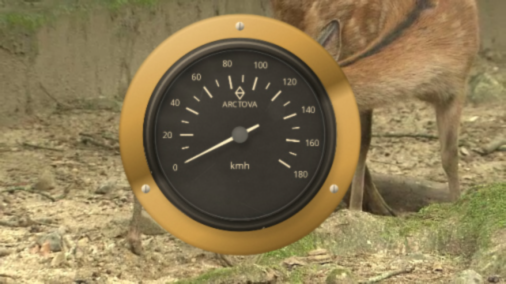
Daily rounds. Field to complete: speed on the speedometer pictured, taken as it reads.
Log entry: 0 km/h
